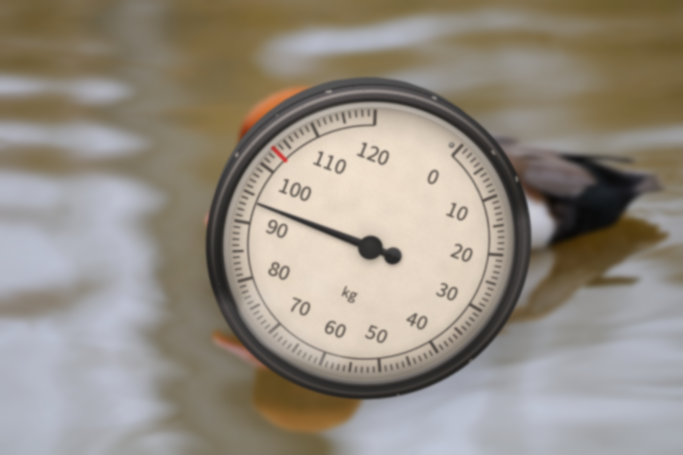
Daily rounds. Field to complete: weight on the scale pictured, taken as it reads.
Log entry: 94 kg
